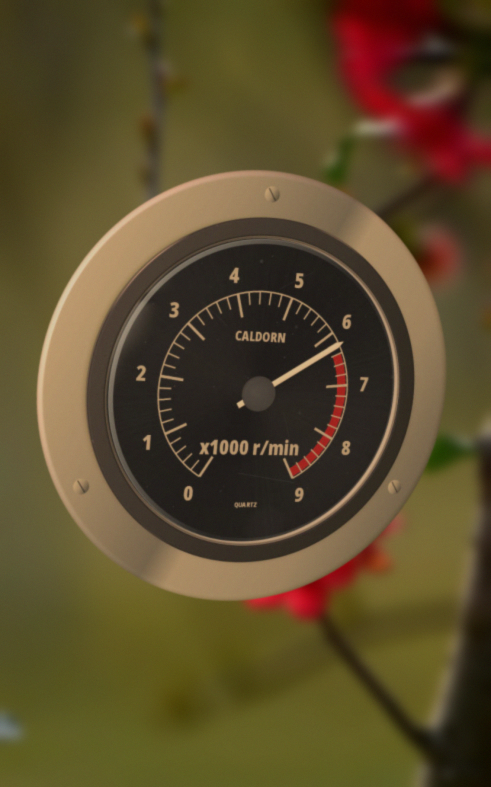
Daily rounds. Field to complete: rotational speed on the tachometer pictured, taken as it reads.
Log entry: 6200 rpm
